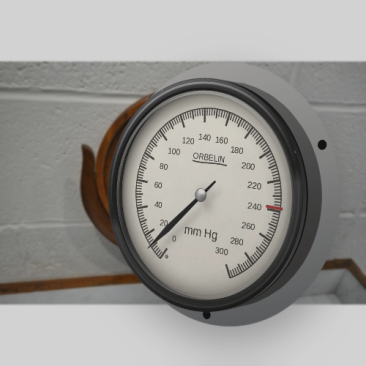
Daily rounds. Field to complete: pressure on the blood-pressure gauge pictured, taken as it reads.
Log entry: 10 mmHg
